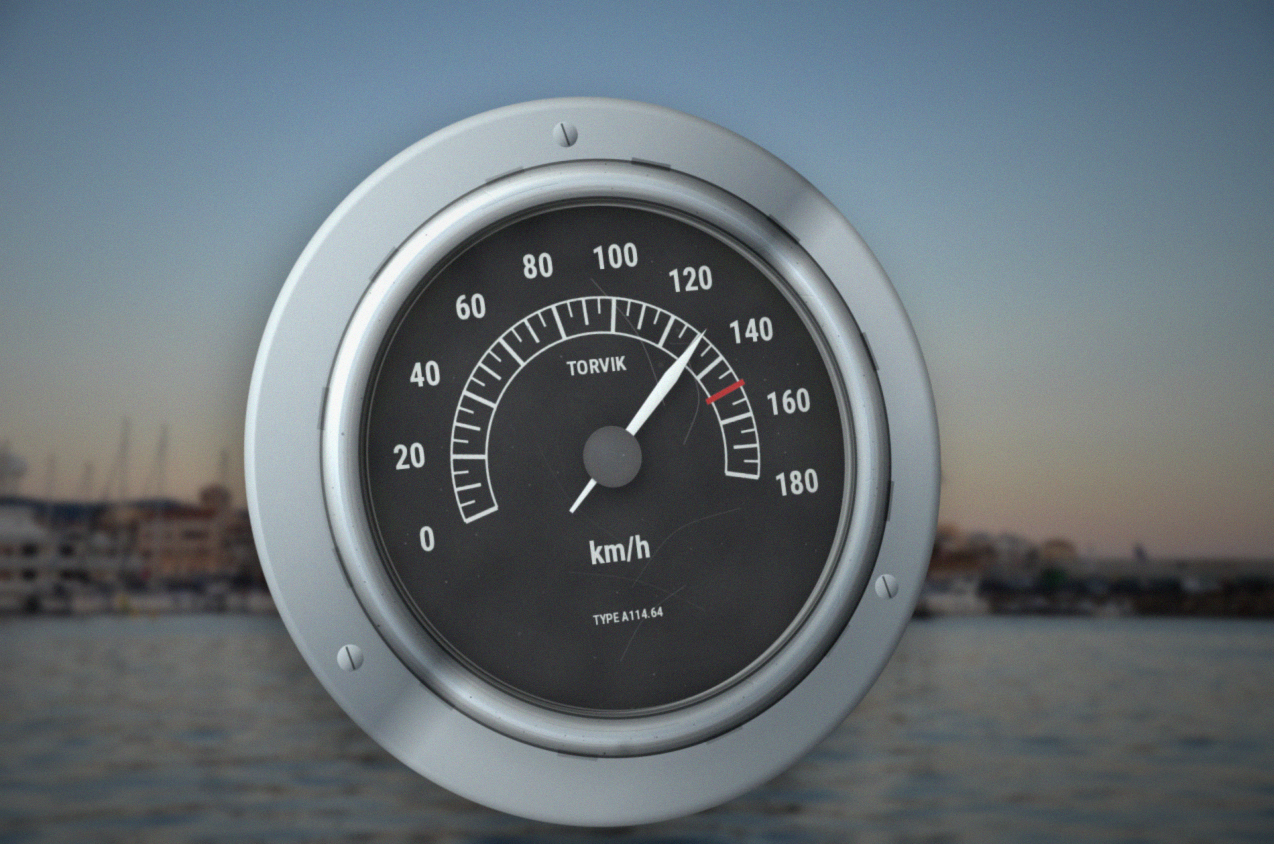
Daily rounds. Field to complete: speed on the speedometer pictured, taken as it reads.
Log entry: 130 km/h
